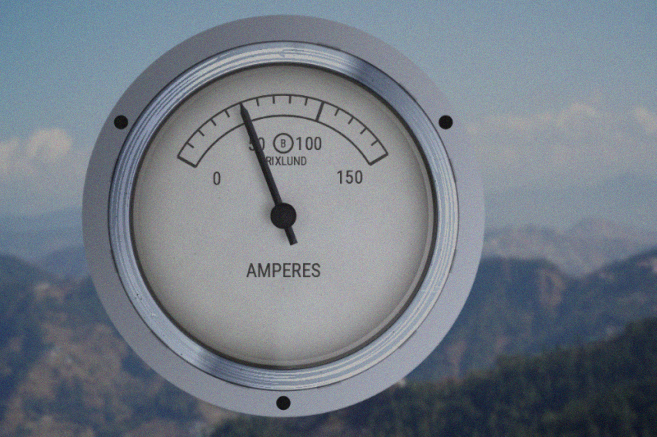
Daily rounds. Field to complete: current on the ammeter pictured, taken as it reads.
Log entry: 50 A
